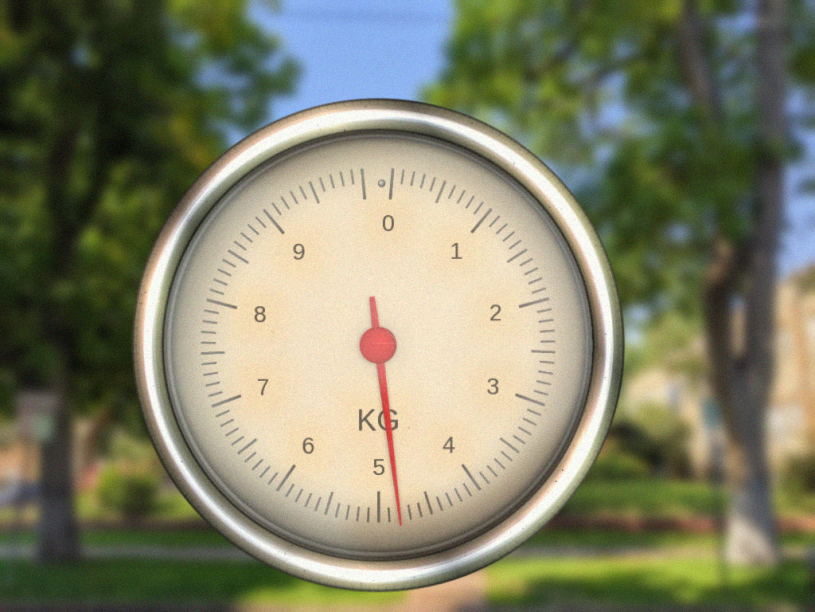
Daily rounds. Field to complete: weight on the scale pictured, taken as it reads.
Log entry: 4.8 kg
